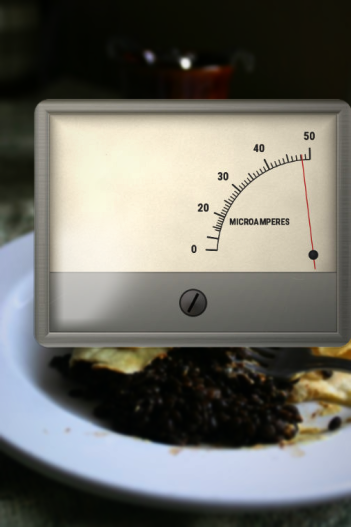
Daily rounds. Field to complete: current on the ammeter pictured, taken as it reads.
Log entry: 48 µA
